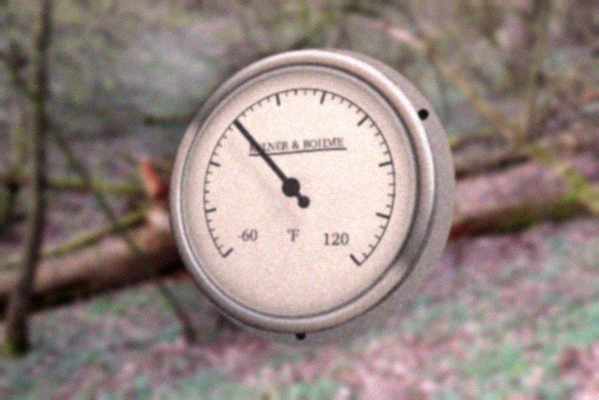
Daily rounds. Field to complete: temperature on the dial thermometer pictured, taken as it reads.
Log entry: 0 °F
